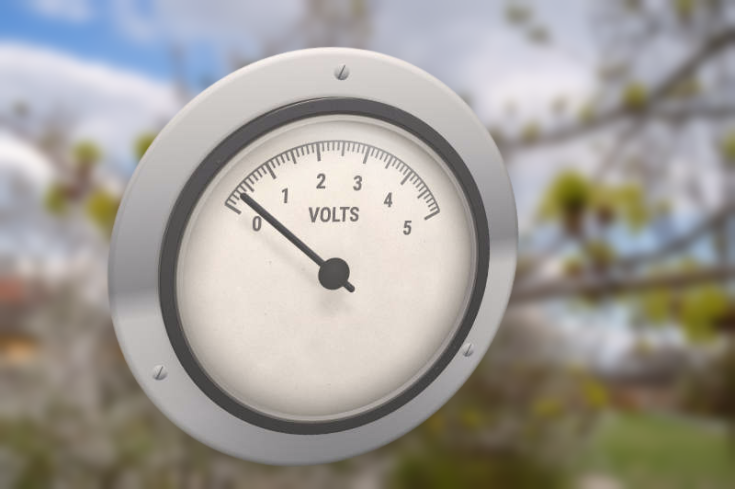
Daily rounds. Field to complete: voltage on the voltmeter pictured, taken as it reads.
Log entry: 0.3 V
